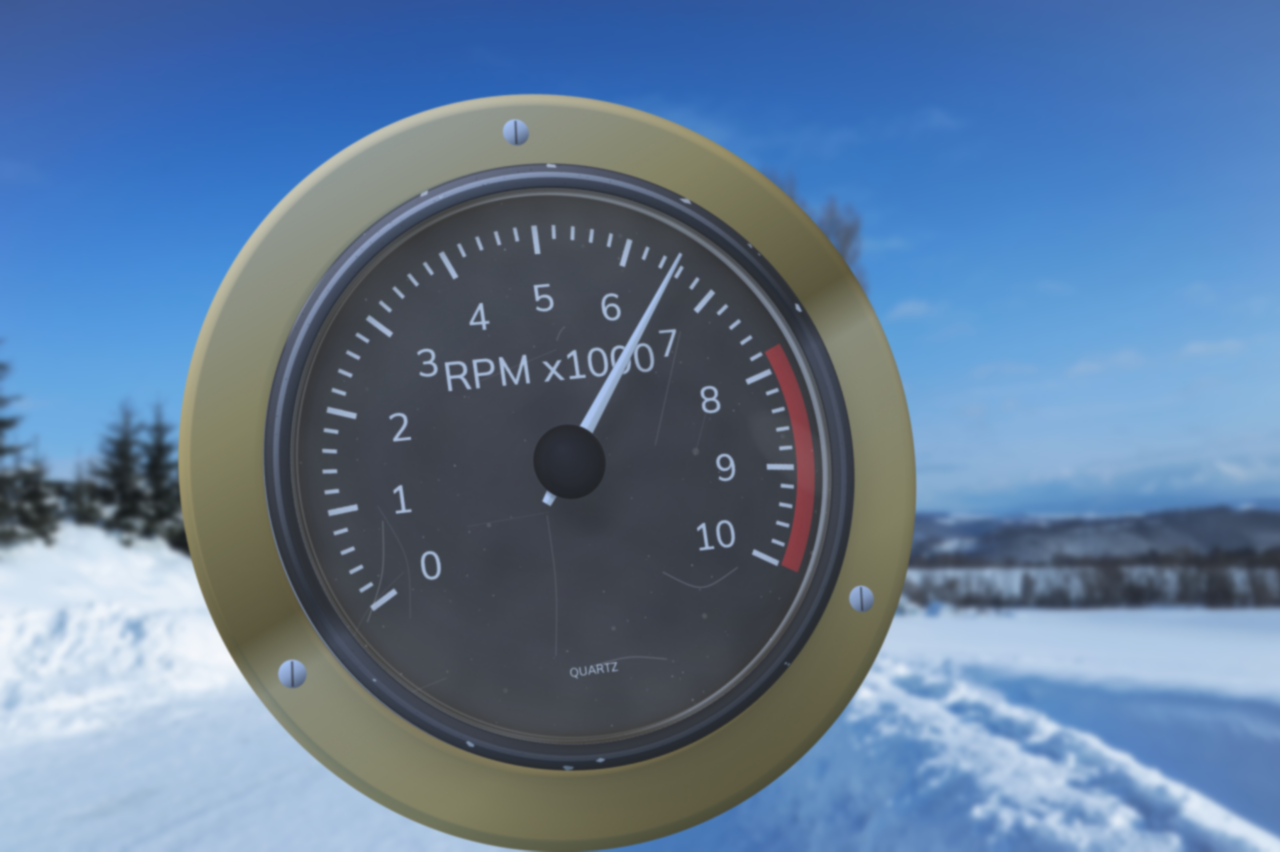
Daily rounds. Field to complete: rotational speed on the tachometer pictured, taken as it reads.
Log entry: 6500 rpm
